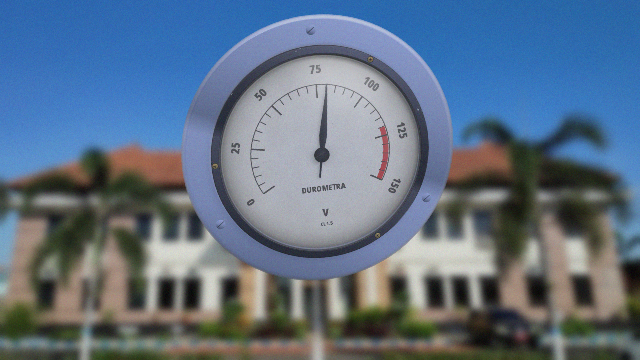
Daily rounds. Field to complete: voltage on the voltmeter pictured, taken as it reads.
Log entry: 80 V
